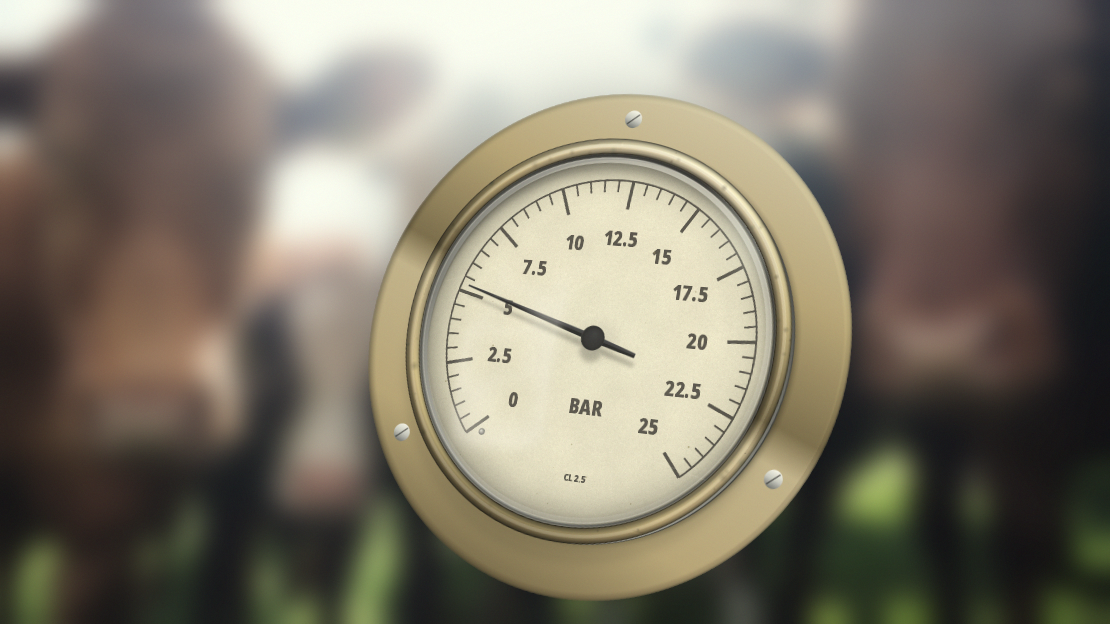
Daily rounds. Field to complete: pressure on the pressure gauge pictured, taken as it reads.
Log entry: 5.25 bar
